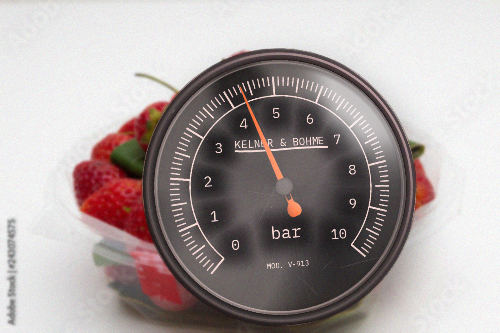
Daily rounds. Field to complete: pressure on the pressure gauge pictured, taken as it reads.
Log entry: 4.3 bar
